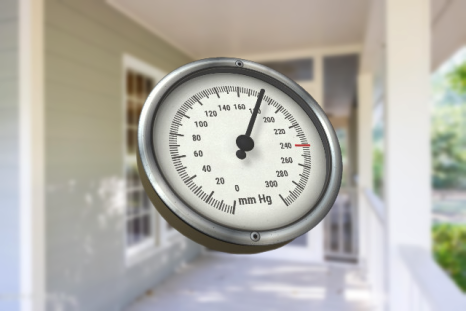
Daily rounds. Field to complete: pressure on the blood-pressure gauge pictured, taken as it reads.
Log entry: 180 mmHg
